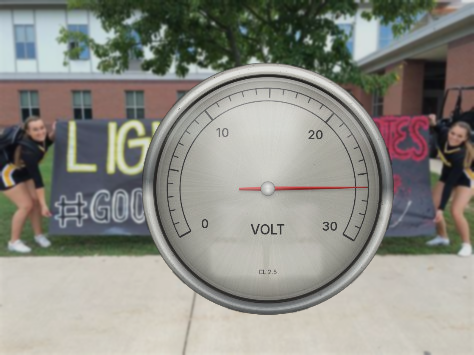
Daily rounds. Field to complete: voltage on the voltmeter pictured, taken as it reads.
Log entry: 26 V
